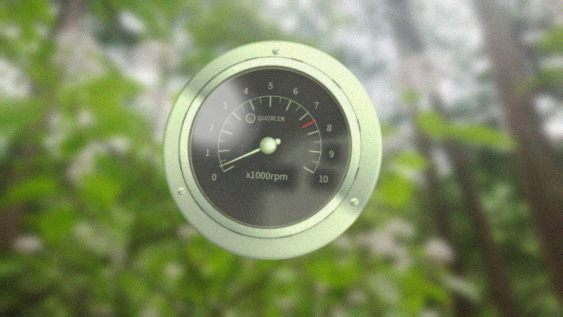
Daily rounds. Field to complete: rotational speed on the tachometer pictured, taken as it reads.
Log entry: 250 rpm
